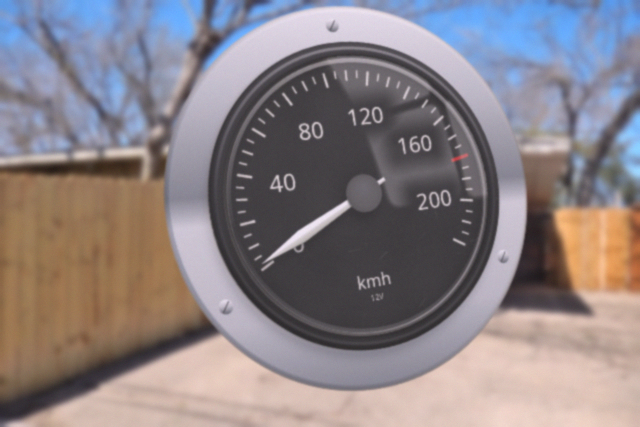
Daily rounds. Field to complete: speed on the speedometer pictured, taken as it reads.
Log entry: 2.5 km/h
